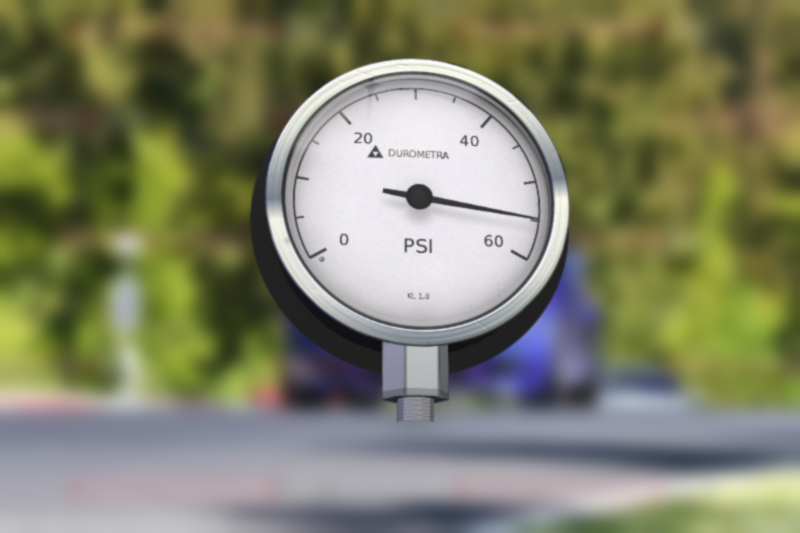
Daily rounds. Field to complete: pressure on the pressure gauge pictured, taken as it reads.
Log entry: 55 psi
